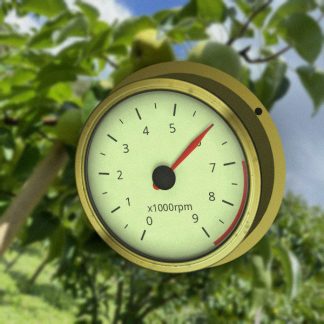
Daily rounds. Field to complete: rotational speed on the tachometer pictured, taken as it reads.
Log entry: 6000 rpm
